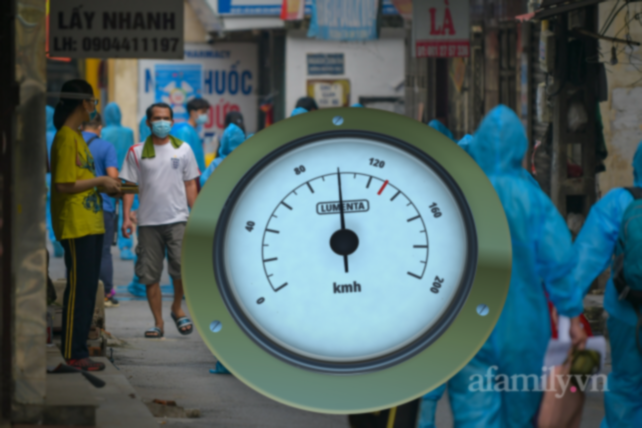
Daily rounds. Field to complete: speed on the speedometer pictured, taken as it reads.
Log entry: 100 km/h
